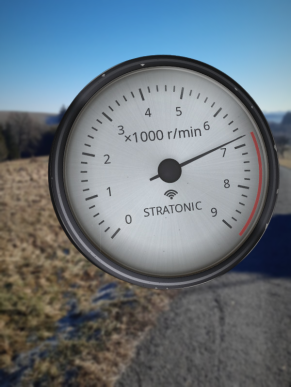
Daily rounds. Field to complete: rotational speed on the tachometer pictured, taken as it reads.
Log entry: 6800 rpm
